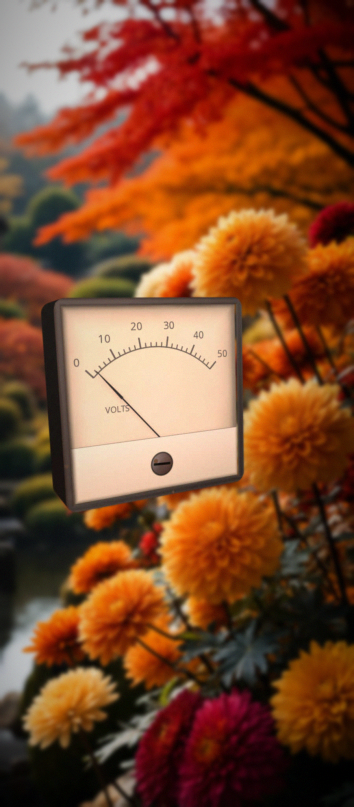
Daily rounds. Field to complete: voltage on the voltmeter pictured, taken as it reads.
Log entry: 2 V
